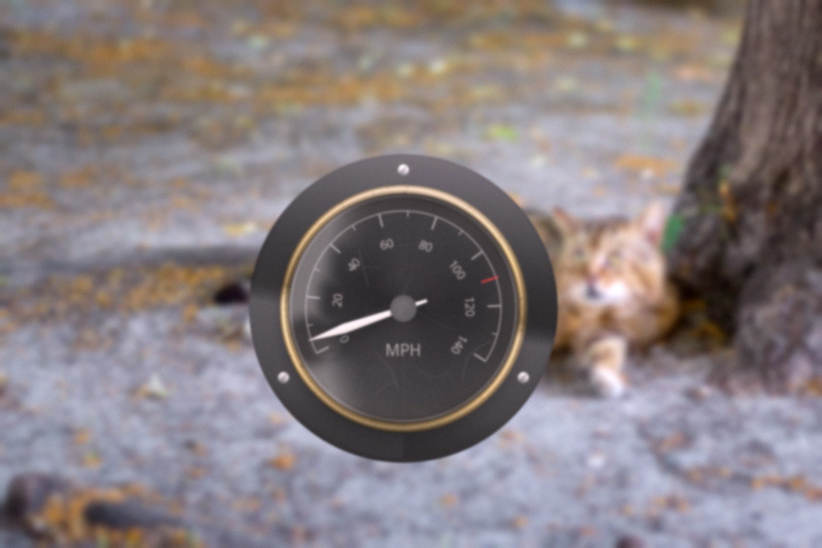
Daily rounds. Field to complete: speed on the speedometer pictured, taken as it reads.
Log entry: 5 mph
